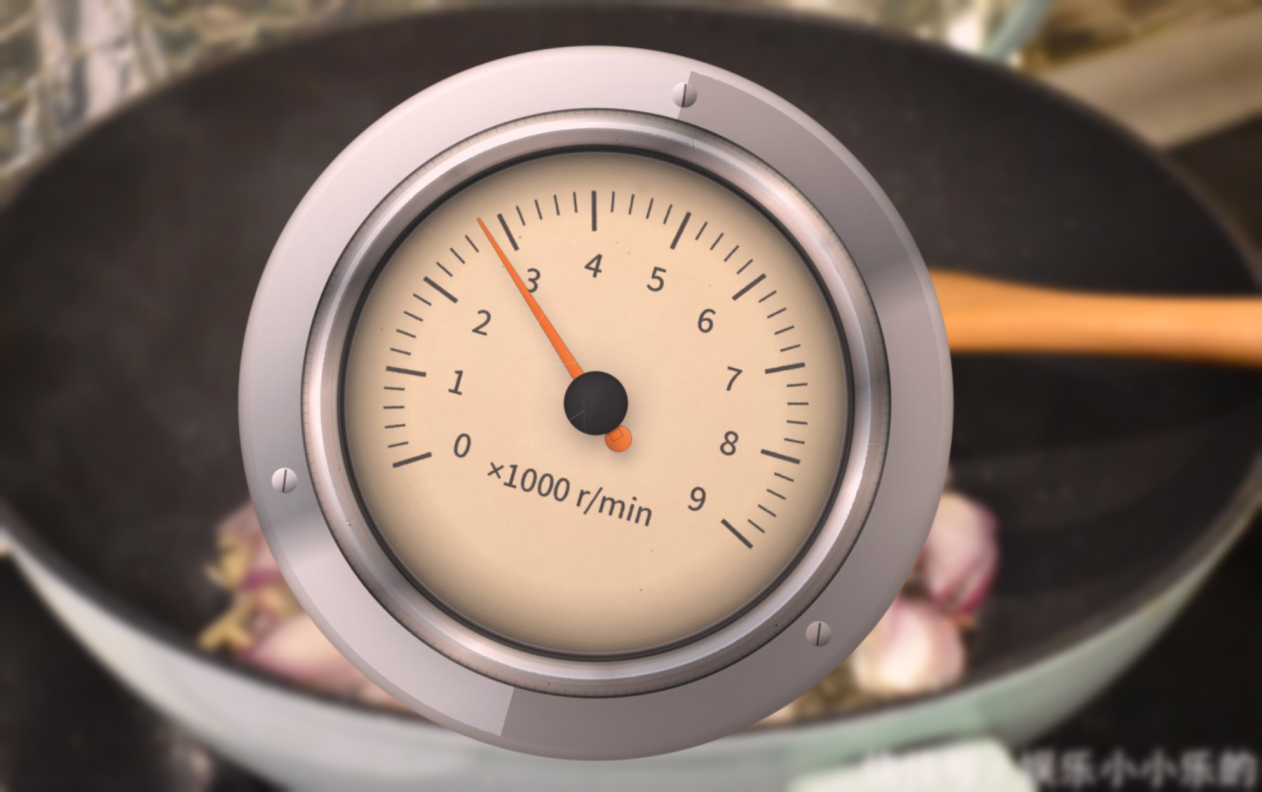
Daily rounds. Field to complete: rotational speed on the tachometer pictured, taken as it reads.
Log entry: 2800 rpm
